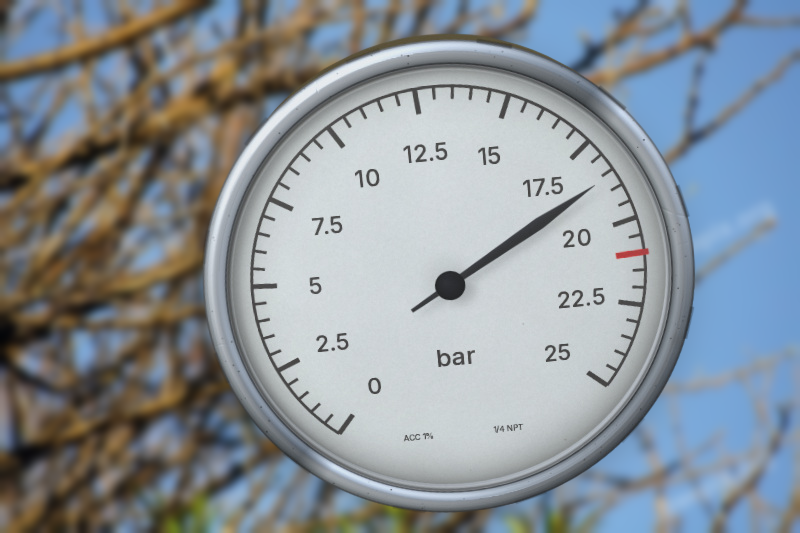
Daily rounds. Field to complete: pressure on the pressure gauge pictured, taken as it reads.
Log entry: 18.5 bar
